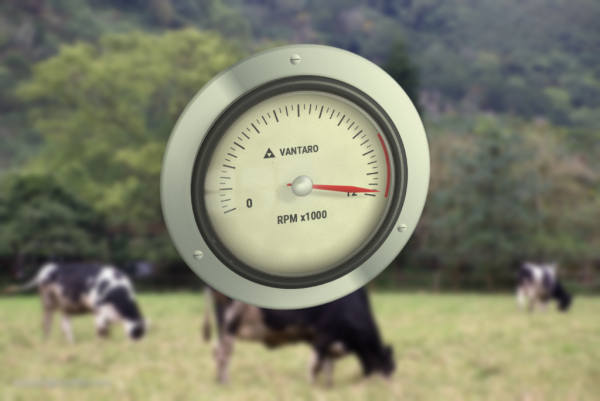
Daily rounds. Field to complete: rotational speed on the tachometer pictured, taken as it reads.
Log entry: 11750 rpm
